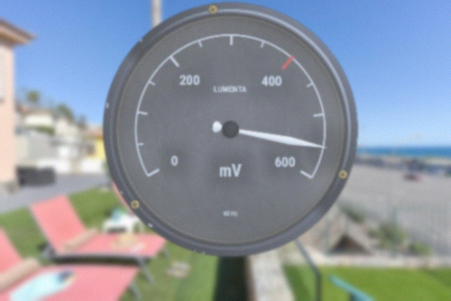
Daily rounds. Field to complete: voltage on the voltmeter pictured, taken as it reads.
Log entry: 550 mV
